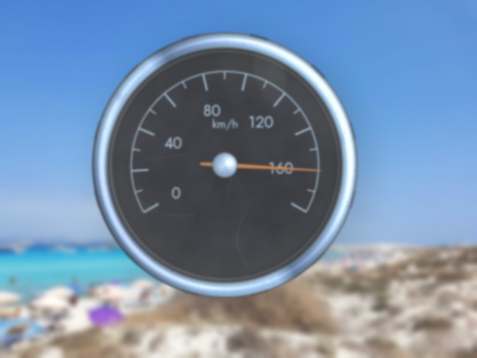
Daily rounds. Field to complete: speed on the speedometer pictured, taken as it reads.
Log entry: 160 km/h
